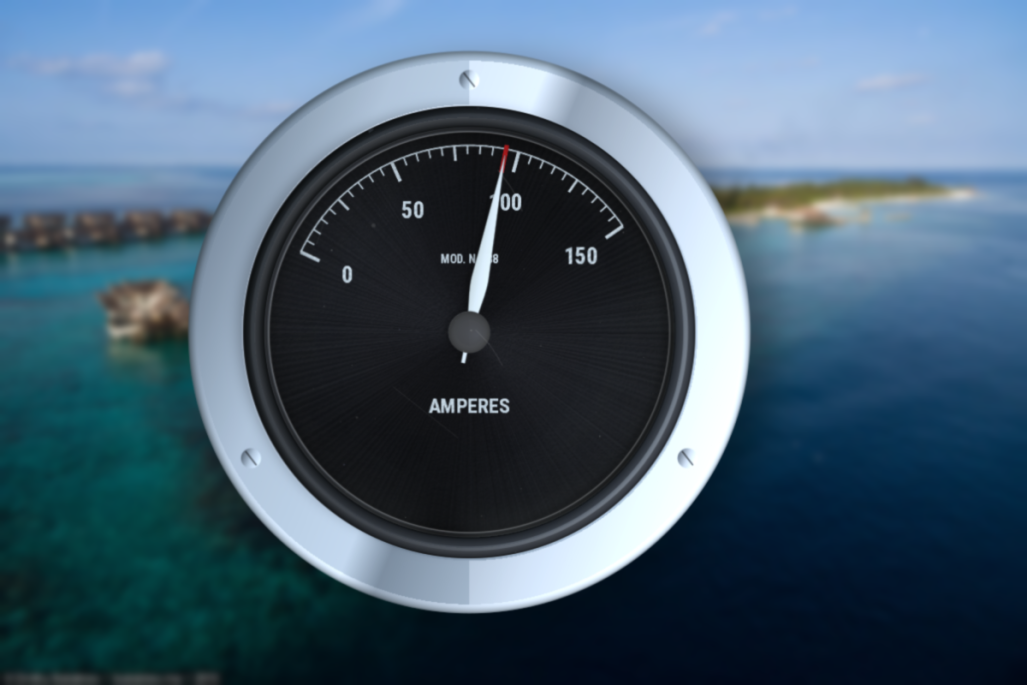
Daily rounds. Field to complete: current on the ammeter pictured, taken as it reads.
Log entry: 95 A
